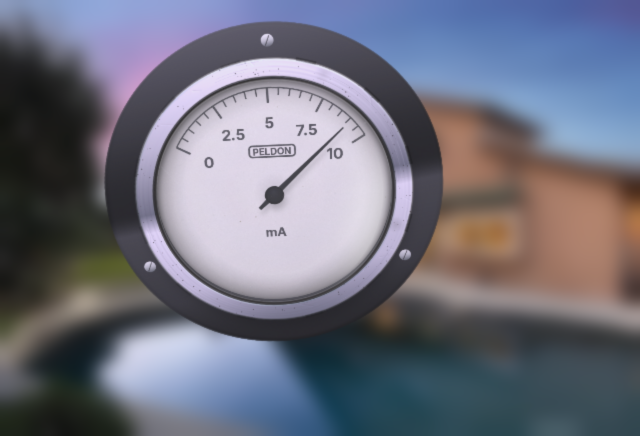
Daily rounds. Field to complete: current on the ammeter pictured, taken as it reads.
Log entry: 9 mA
